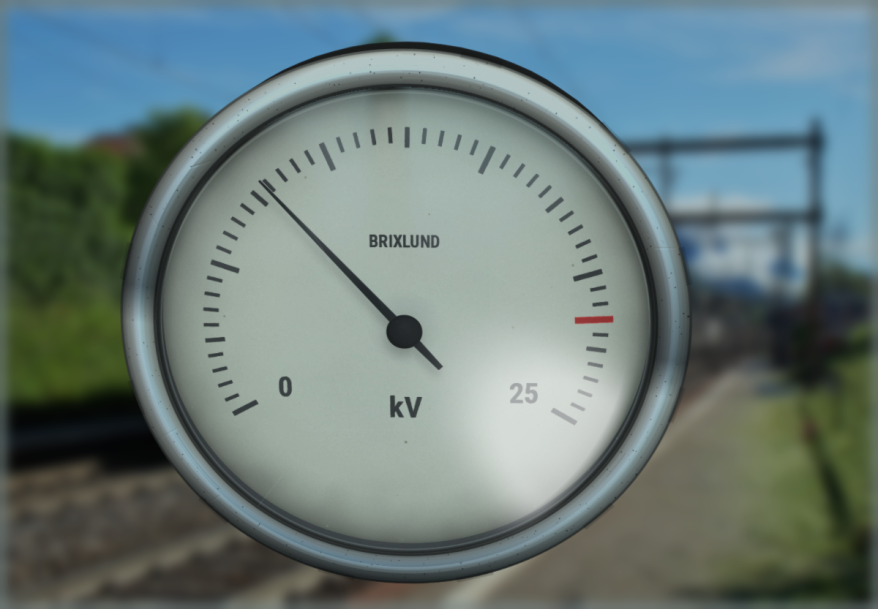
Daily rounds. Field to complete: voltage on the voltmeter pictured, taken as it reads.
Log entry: 8 kV
